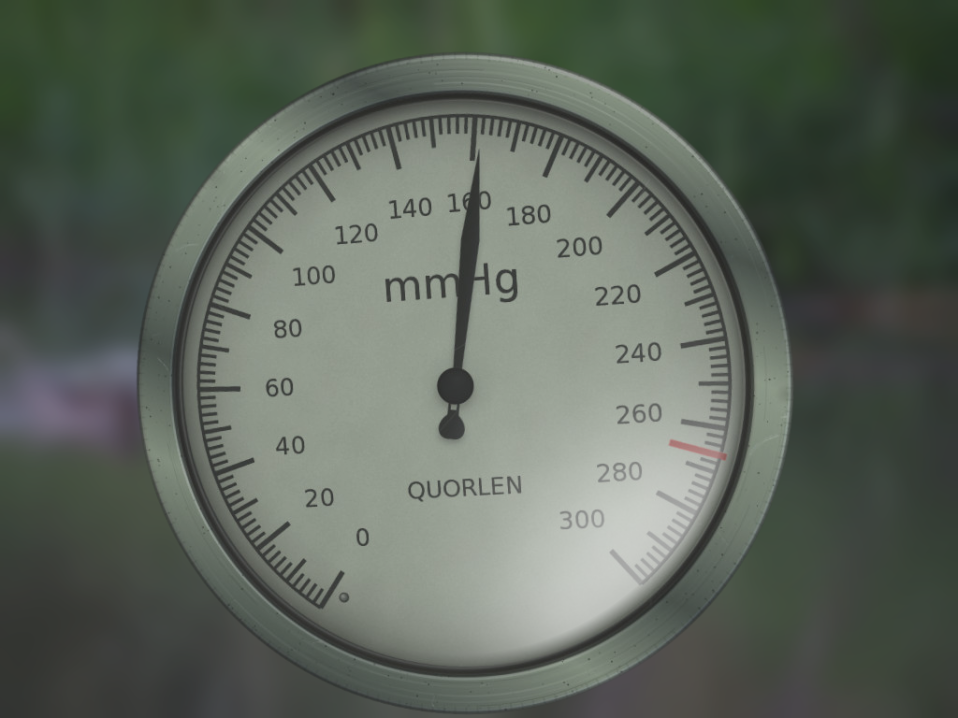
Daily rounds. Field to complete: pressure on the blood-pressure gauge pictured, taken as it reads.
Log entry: 162 mmHg
